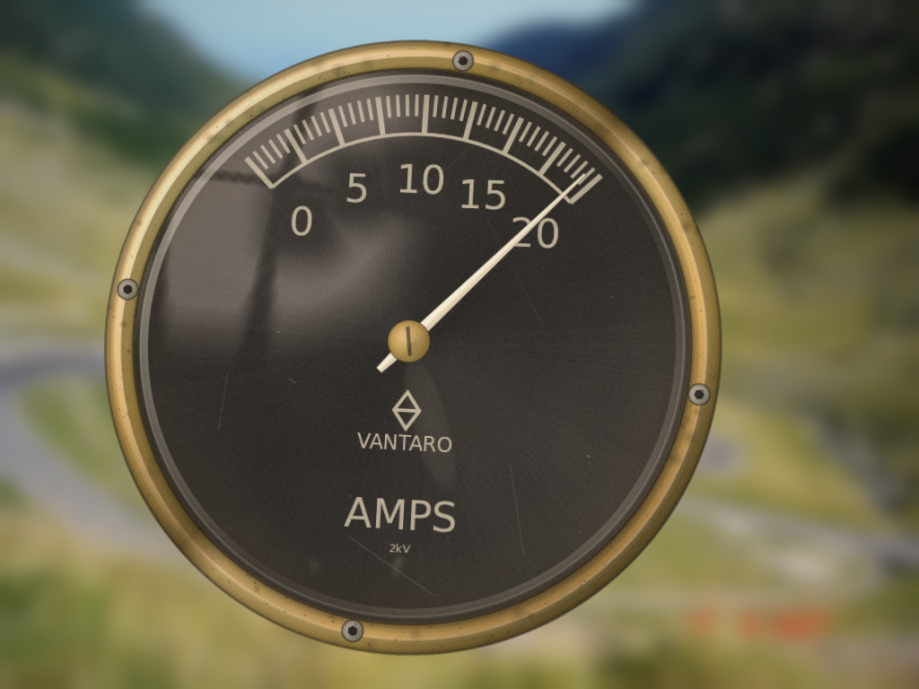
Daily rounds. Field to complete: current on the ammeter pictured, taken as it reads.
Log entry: 19.5 A
